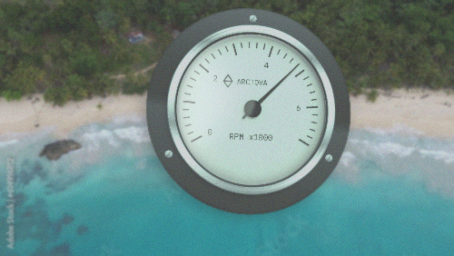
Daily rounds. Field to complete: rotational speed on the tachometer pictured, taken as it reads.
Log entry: 4800 rpm
